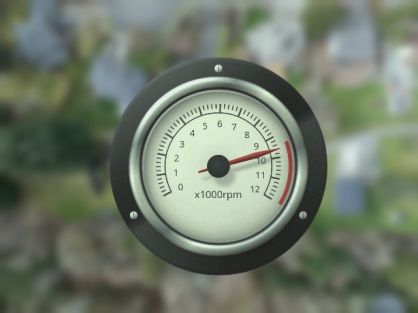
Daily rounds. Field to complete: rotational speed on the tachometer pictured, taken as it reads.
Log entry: 9600 rpm
